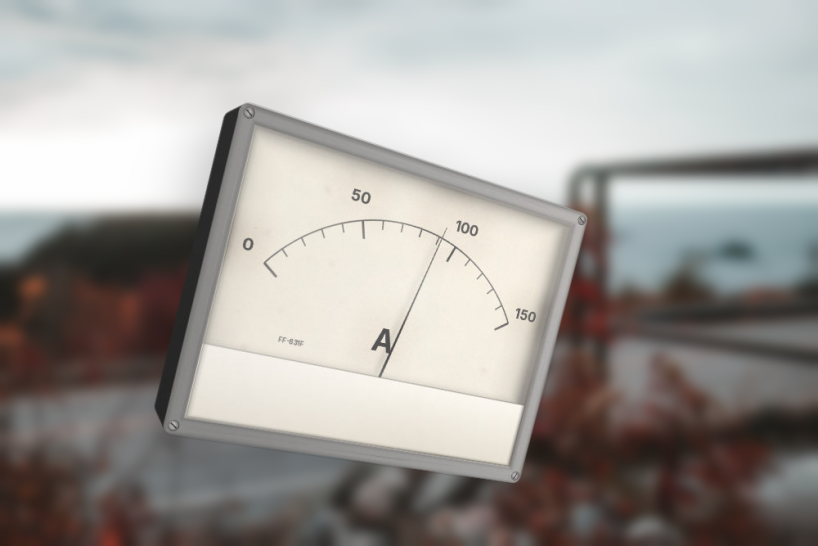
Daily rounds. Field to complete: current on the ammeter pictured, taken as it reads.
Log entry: 90 A
